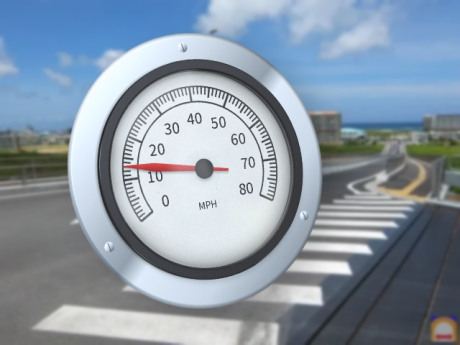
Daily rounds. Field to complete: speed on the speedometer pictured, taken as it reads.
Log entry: 13 mph
